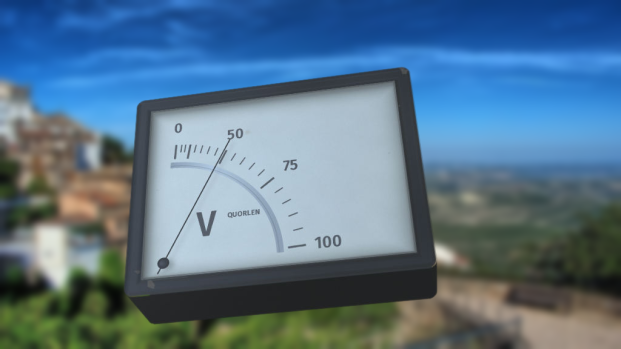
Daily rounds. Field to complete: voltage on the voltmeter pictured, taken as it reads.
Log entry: 50 V
